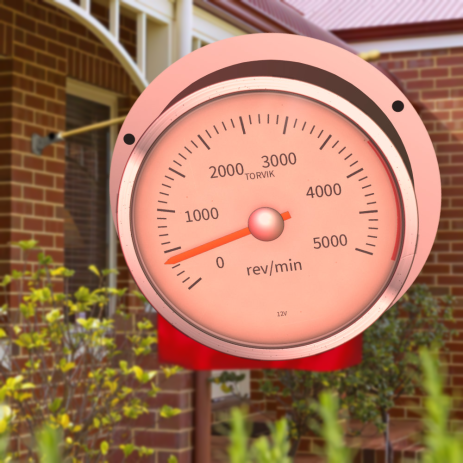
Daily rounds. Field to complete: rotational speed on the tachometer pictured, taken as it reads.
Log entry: 400 rpm
